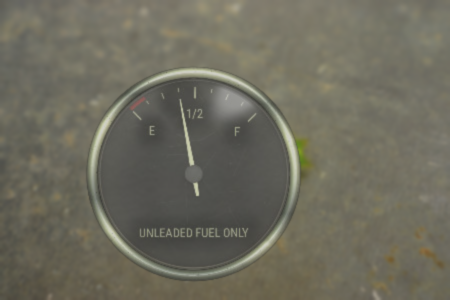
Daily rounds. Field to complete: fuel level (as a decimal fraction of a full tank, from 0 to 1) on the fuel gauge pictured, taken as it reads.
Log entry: 0.375
